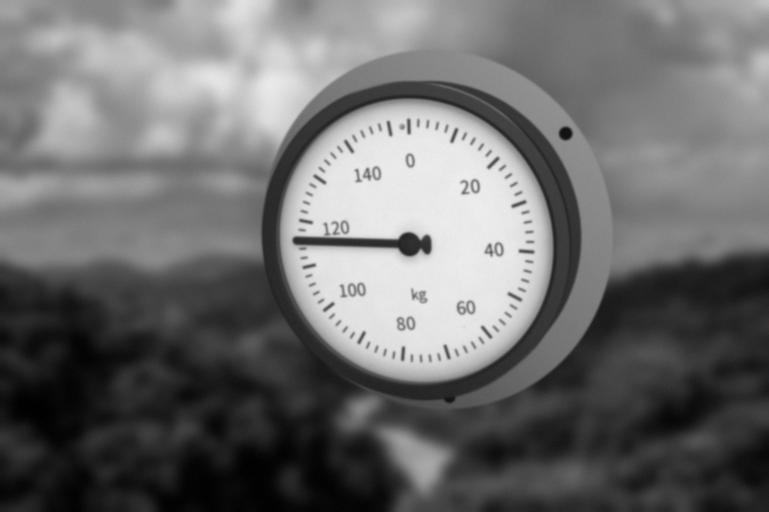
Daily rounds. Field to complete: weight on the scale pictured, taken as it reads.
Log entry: 116 kg
